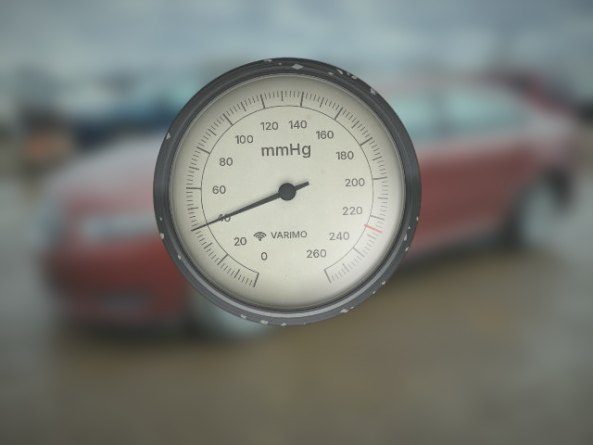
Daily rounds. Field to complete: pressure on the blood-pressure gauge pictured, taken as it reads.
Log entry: 40 mmHg
